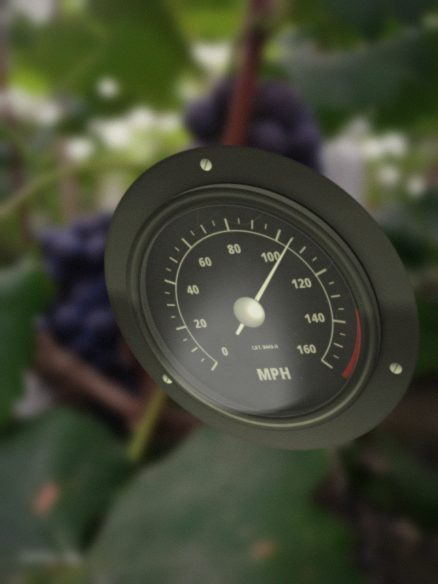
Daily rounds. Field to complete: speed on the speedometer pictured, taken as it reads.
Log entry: 105 mph
